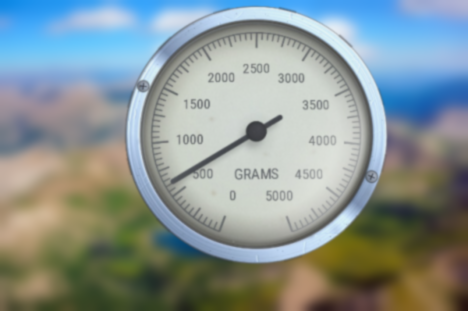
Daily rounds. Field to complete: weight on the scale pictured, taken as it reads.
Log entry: 600 g
